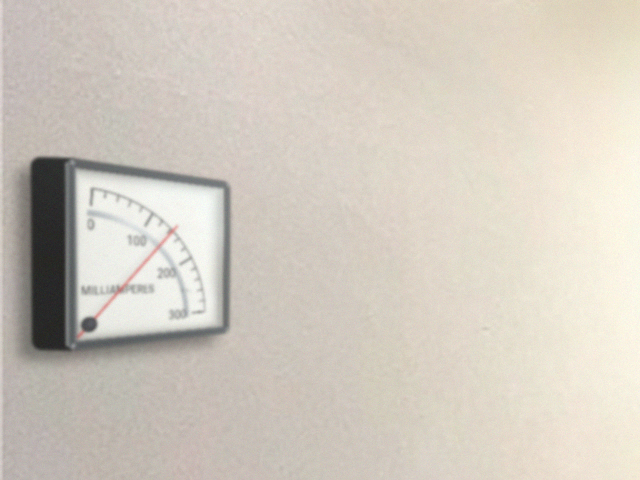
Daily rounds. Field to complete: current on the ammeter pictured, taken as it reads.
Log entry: 140 mA
